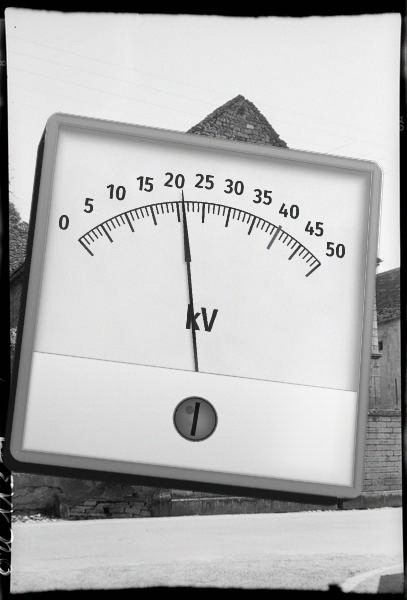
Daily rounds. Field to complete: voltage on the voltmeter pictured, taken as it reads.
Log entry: 21 kV
